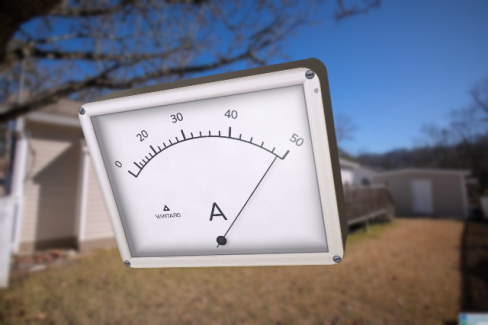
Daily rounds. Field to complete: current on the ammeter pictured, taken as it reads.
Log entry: 49 A
